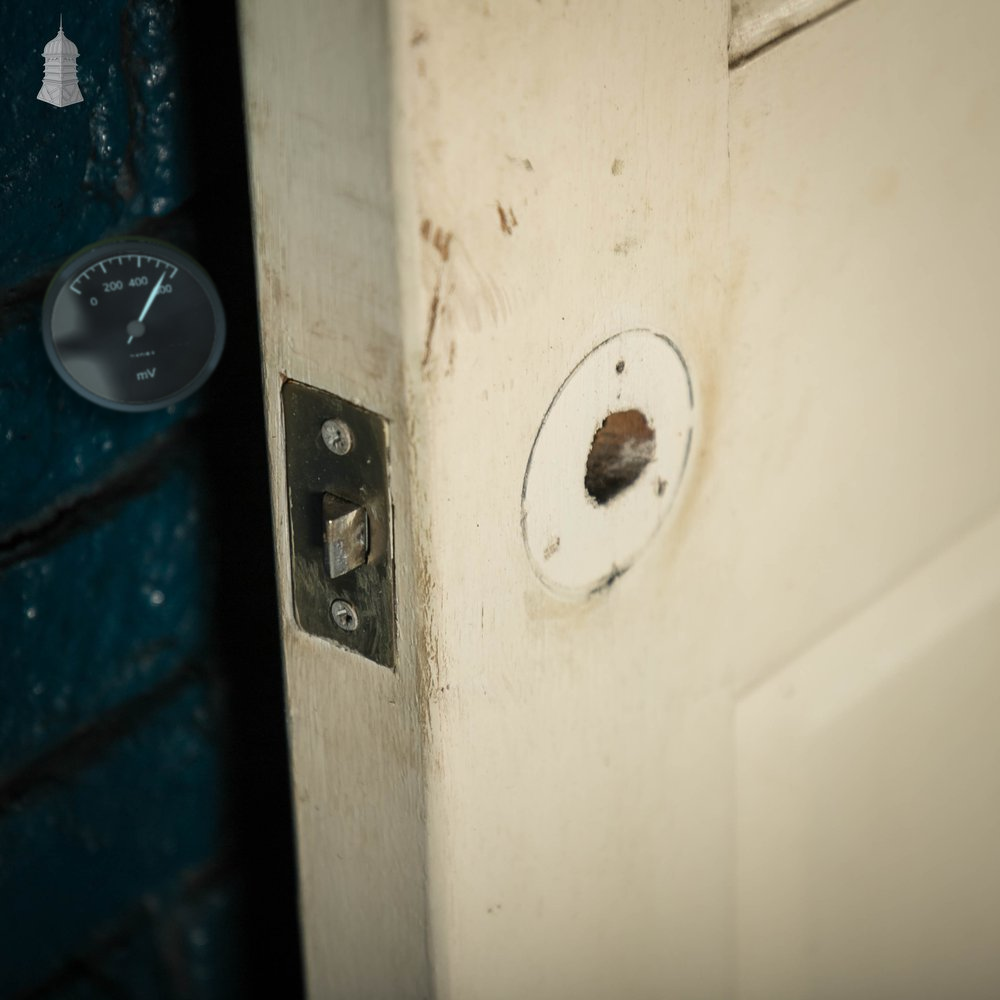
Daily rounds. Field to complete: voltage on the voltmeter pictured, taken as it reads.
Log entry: 550 mV
